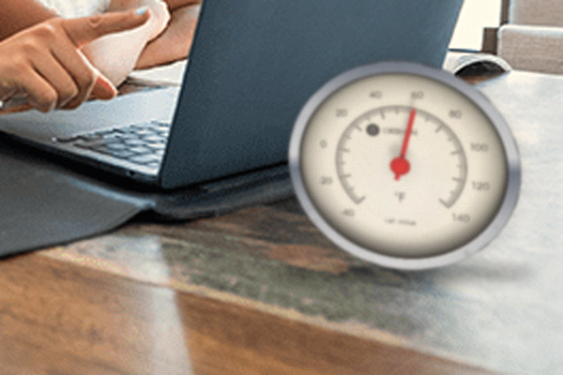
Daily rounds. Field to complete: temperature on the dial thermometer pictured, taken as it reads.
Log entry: 60 °F
